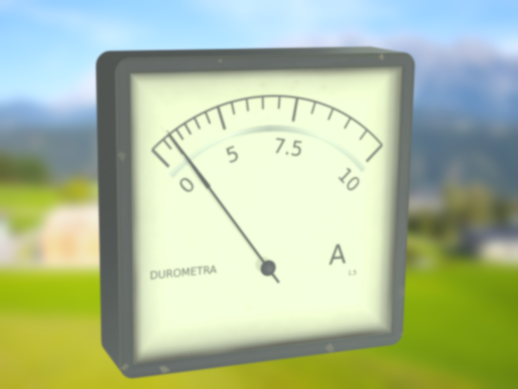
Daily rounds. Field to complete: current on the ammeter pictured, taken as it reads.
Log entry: 2.5 A
